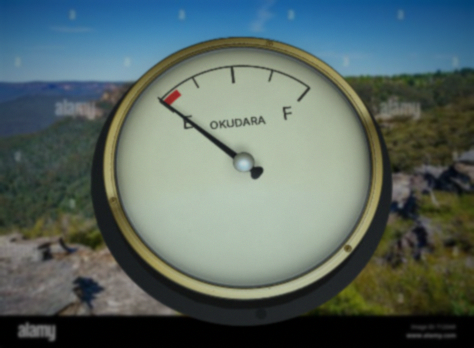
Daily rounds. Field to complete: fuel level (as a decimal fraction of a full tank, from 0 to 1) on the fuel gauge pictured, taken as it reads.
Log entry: 0
